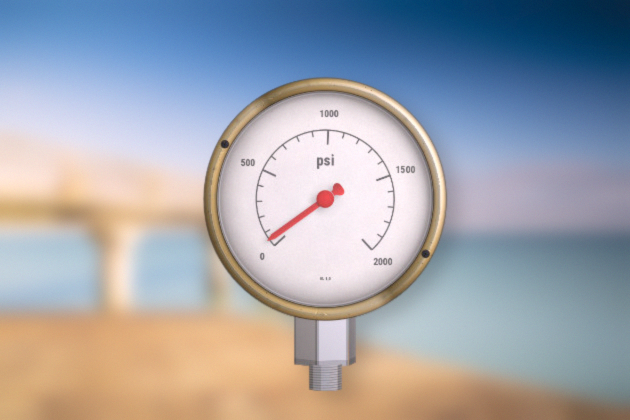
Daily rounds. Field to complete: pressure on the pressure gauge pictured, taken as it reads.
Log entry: 50 psi
